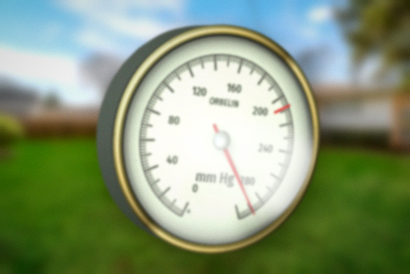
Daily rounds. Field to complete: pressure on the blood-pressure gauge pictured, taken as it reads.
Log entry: 290 mmHg
